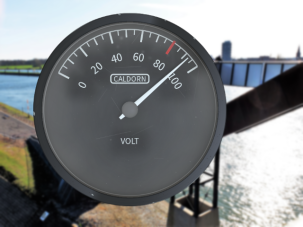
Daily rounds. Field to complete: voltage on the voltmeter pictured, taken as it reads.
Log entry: 92.5 V
